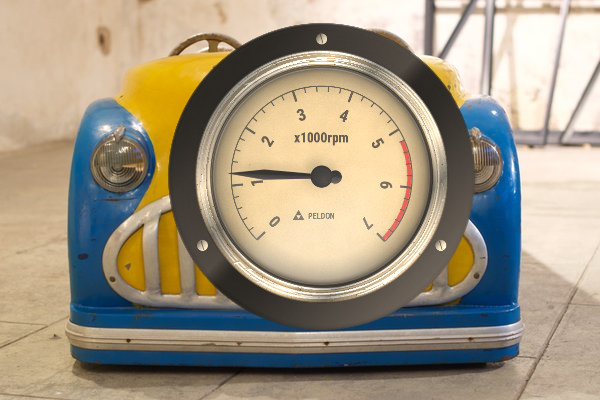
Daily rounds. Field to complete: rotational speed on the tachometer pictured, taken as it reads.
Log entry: 1200 rpm
